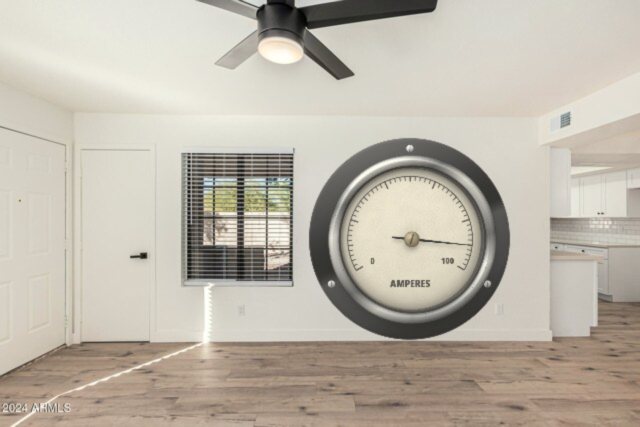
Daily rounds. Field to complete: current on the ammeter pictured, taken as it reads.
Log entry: 90 A
